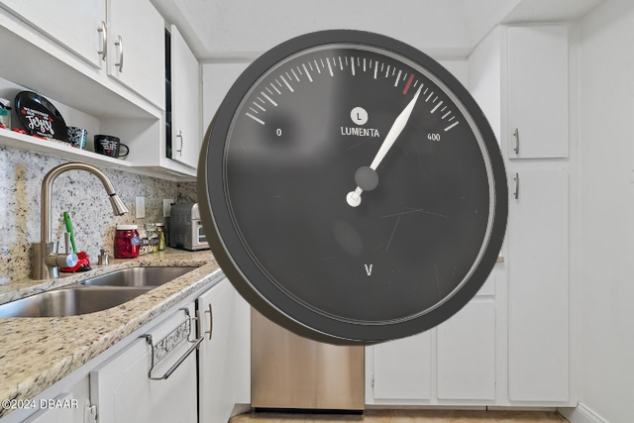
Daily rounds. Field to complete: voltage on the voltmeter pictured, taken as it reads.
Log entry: 320 V
